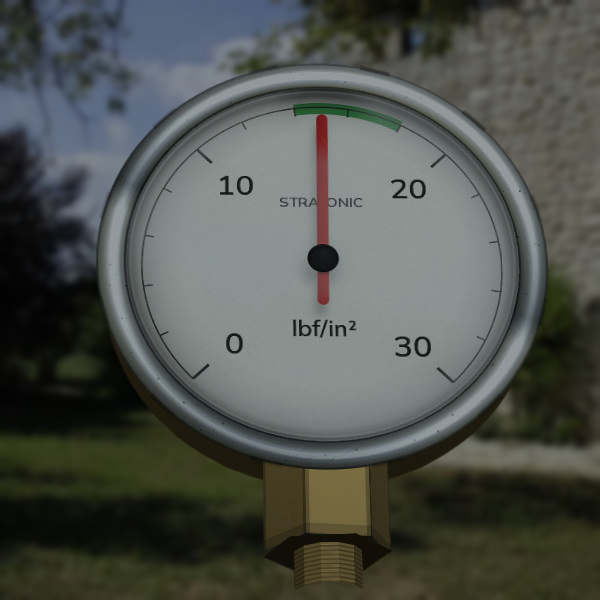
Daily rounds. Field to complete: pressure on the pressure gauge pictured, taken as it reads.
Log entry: 15 psi
